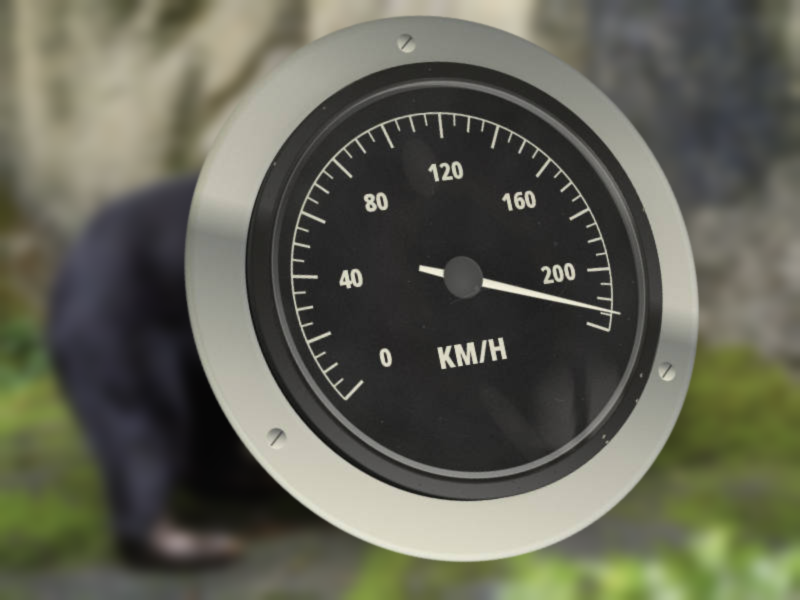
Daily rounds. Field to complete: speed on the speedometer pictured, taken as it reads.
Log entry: 215 km/h
